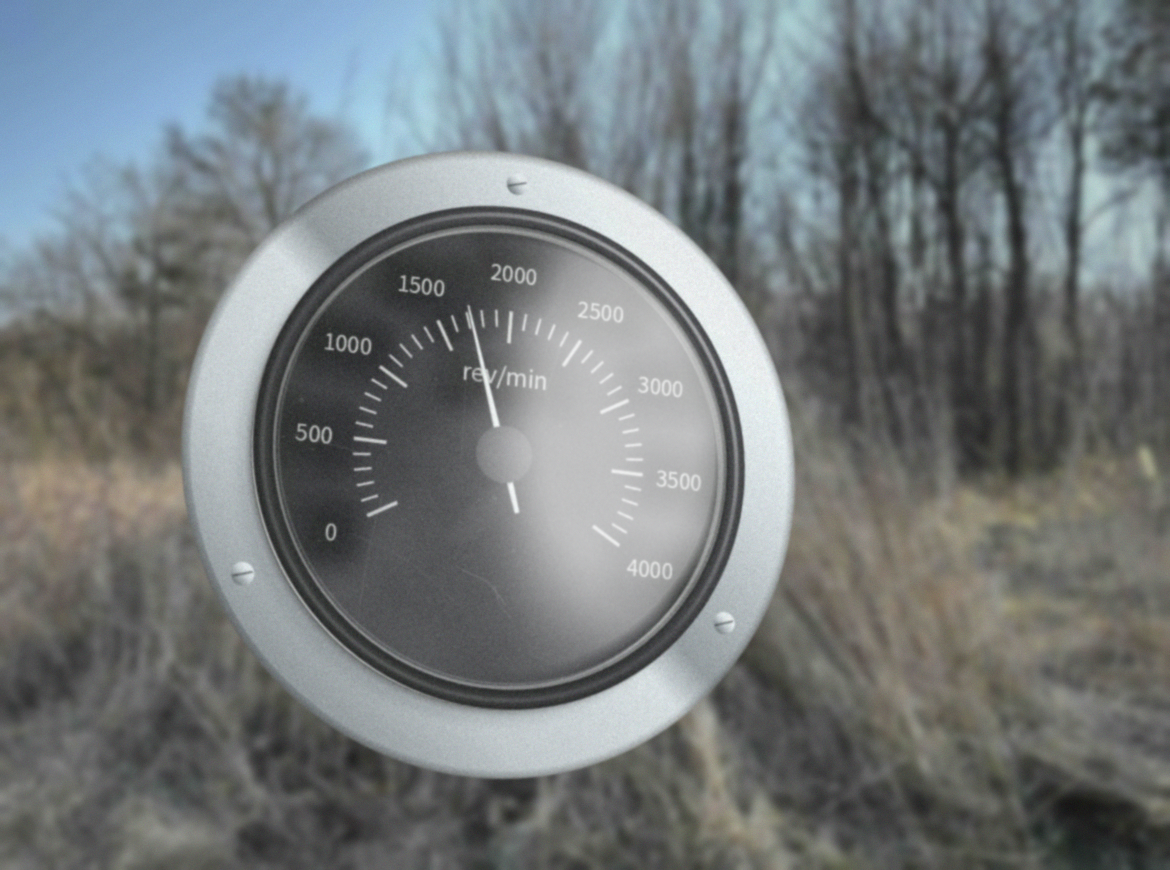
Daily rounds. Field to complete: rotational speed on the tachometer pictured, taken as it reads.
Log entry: 1700 rpm
